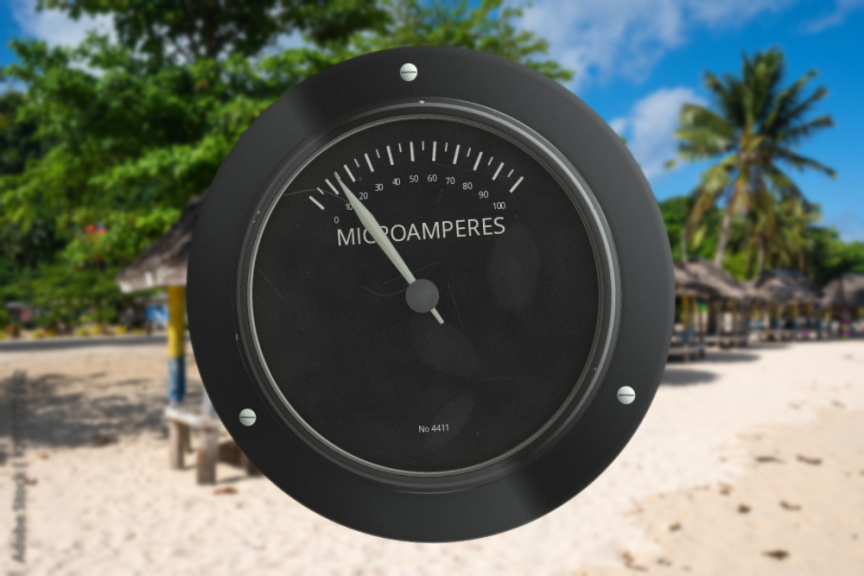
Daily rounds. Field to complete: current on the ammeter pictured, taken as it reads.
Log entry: 15 µA
